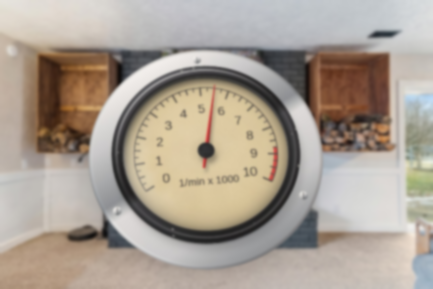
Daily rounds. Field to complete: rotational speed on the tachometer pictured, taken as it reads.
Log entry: 5500 rpm
